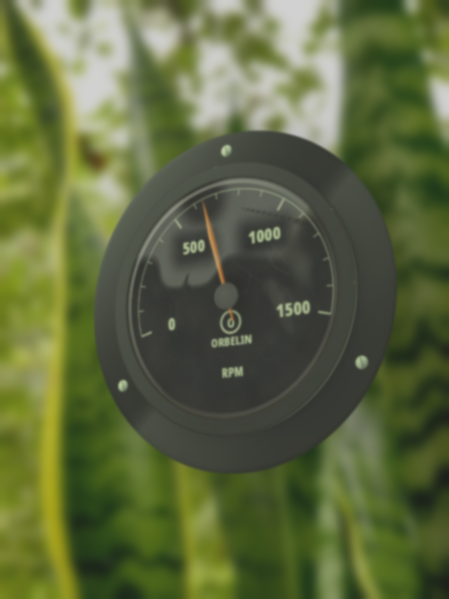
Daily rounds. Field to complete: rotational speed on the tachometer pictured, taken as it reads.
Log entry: 650 rpm
